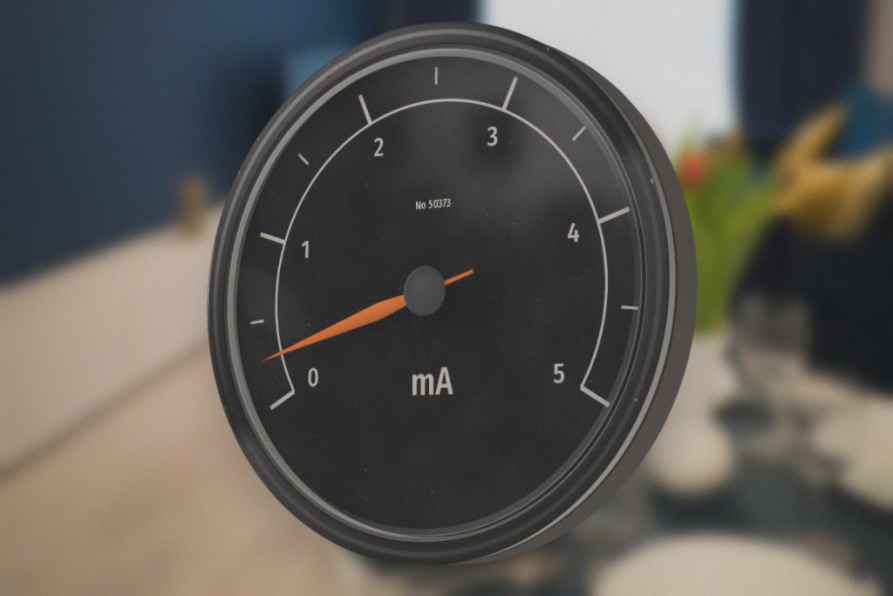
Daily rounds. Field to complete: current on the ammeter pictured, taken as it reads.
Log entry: 0.25 mA
